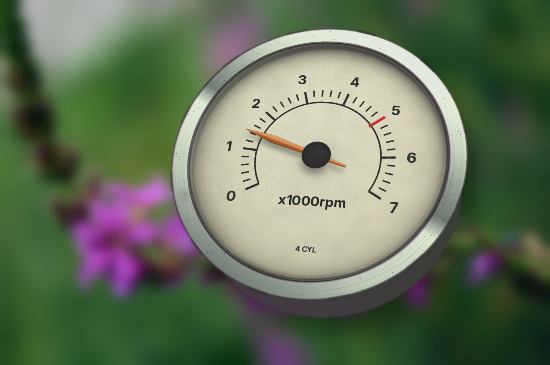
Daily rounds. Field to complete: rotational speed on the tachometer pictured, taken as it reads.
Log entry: 1400 rpm
